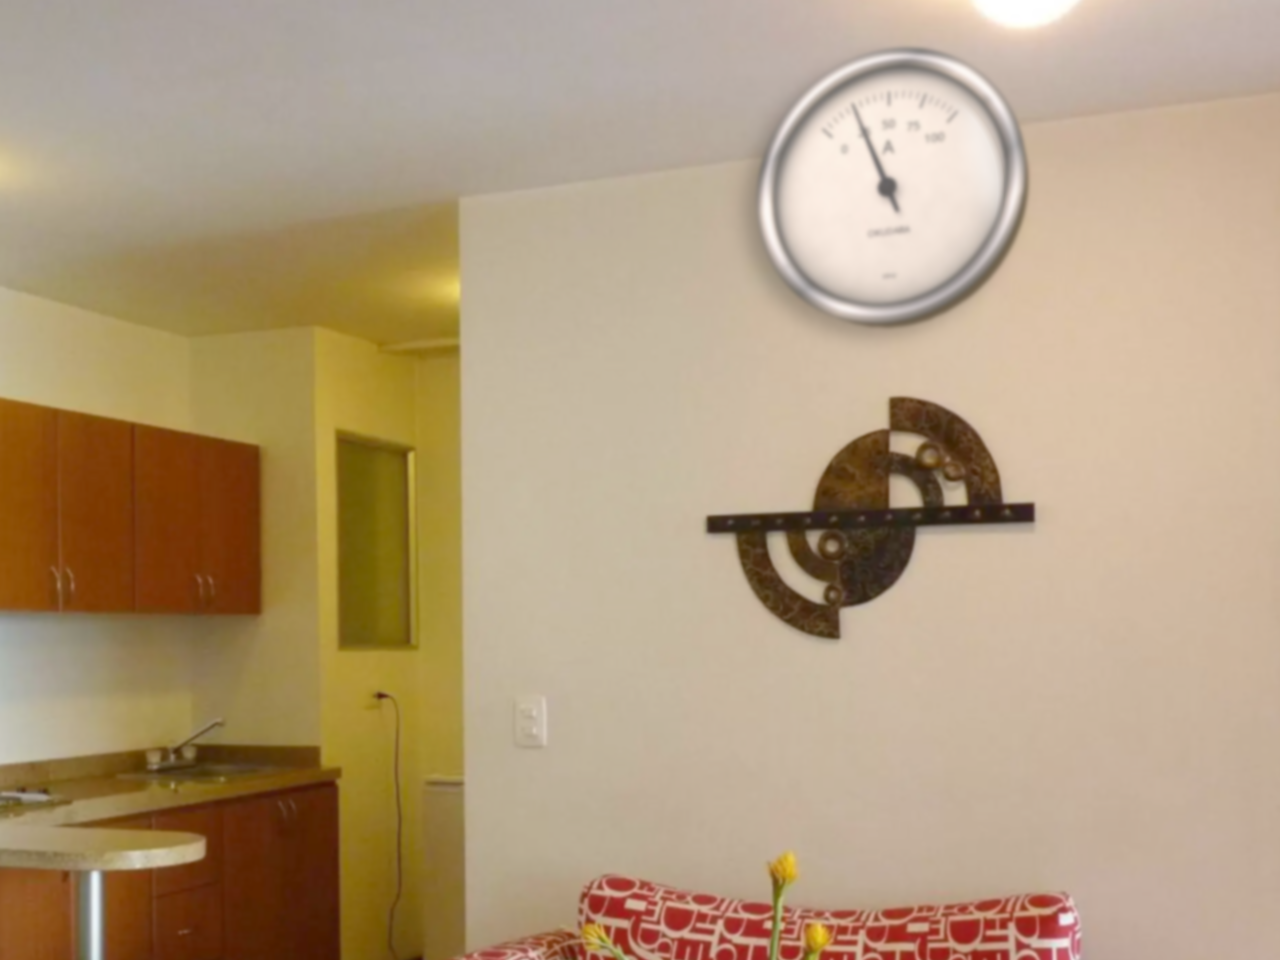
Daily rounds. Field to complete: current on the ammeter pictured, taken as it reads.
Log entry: 25 A
